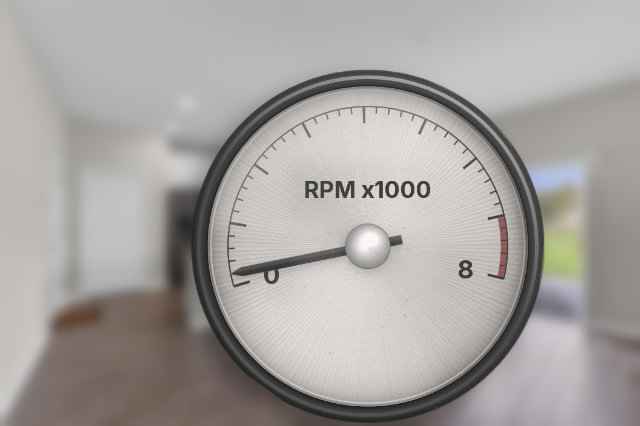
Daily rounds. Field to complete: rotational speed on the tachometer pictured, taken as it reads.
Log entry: 200 rpm
